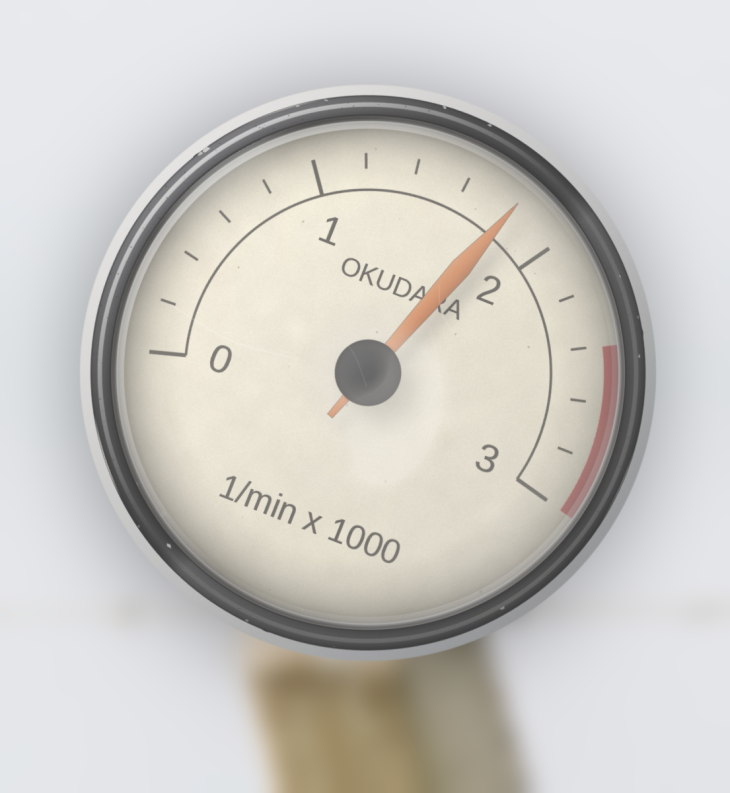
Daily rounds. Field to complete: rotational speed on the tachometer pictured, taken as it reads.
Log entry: 1800 rpm
